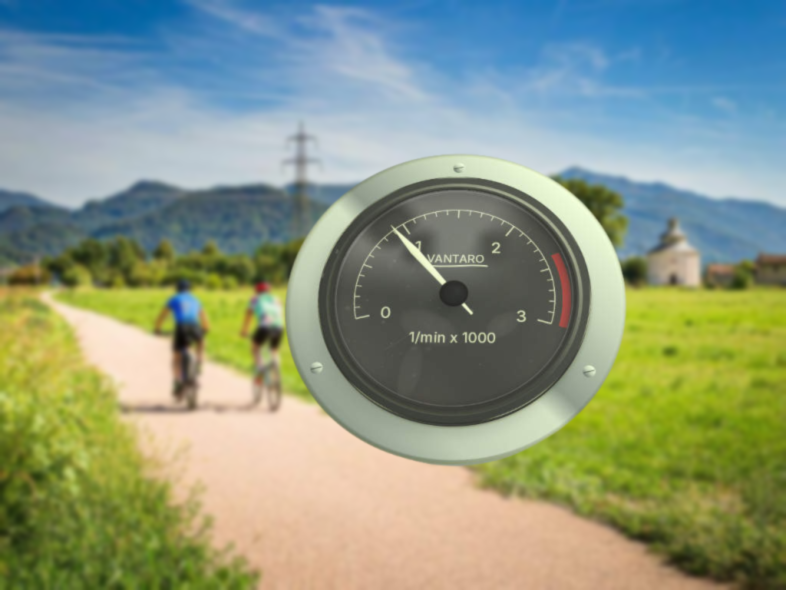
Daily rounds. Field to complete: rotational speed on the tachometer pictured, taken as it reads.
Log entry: 900 rpm
